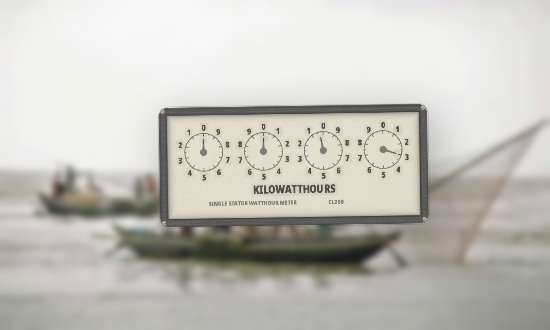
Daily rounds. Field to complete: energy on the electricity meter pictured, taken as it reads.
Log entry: 3 kWh
